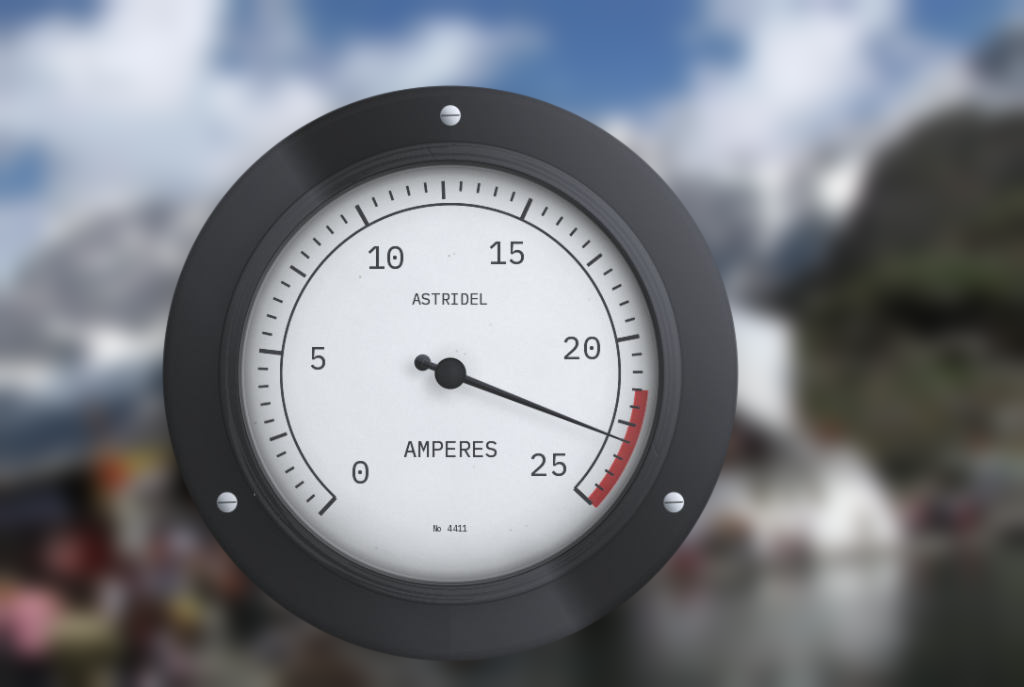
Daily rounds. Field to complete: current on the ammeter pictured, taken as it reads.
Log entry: 23 A
